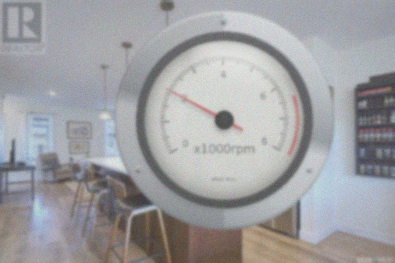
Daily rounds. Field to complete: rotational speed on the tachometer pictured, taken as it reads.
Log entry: 2000 rpm
